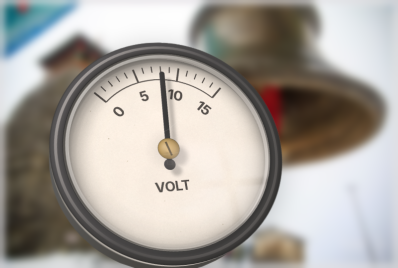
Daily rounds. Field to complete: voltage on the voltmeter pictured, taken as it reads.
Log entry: 8 V
